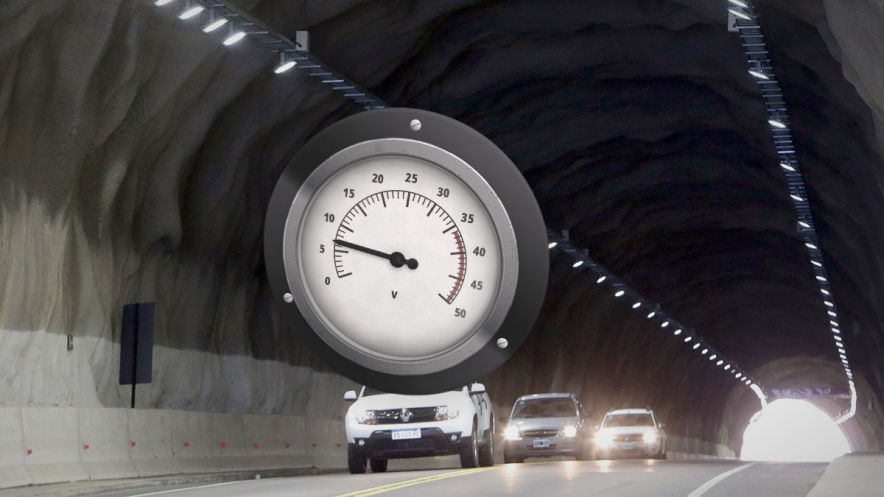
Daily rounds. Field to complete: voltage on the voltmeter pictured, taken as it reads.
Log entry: 7 V
